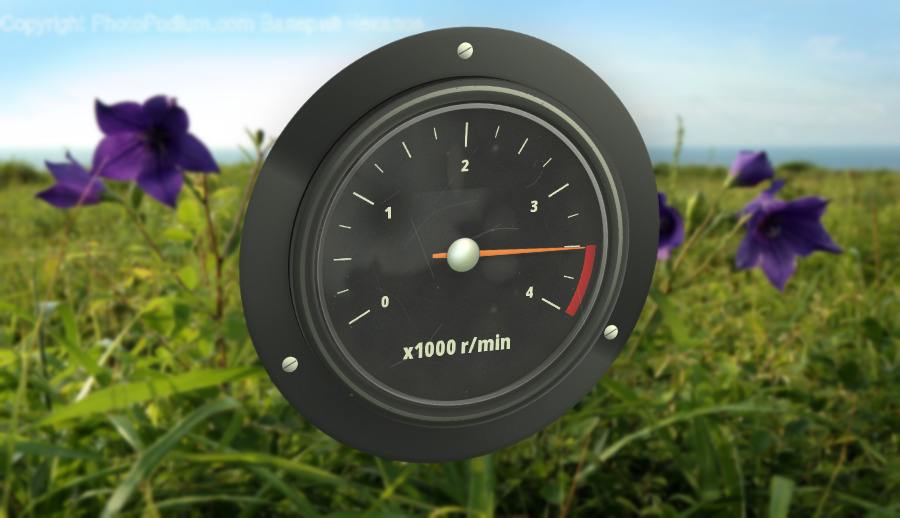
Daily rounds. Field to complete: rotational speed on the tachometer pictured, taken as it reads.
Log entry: 3500 rpm
